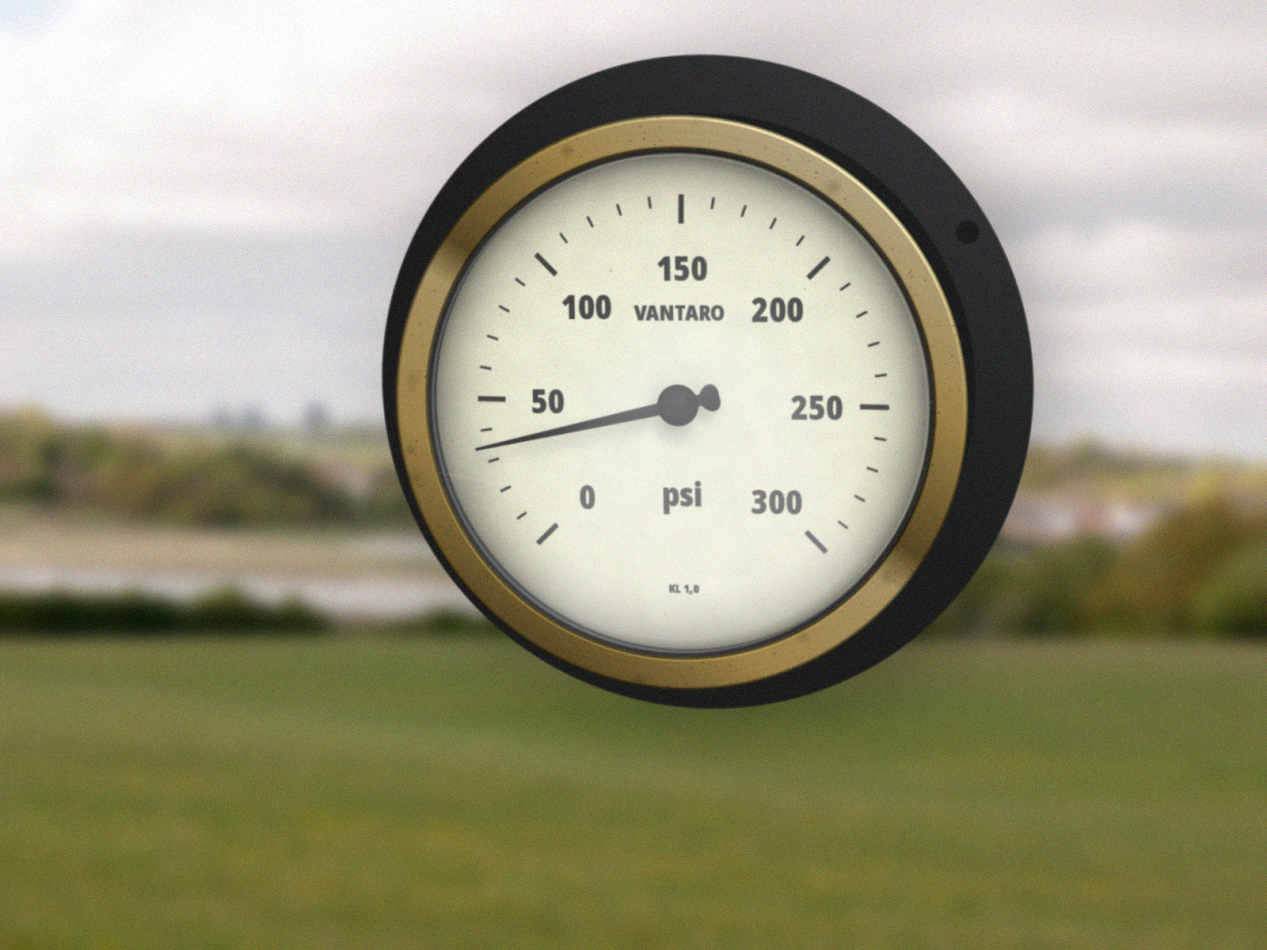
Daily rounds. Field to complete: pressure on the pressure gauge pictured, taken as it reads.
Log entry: 35 psi
